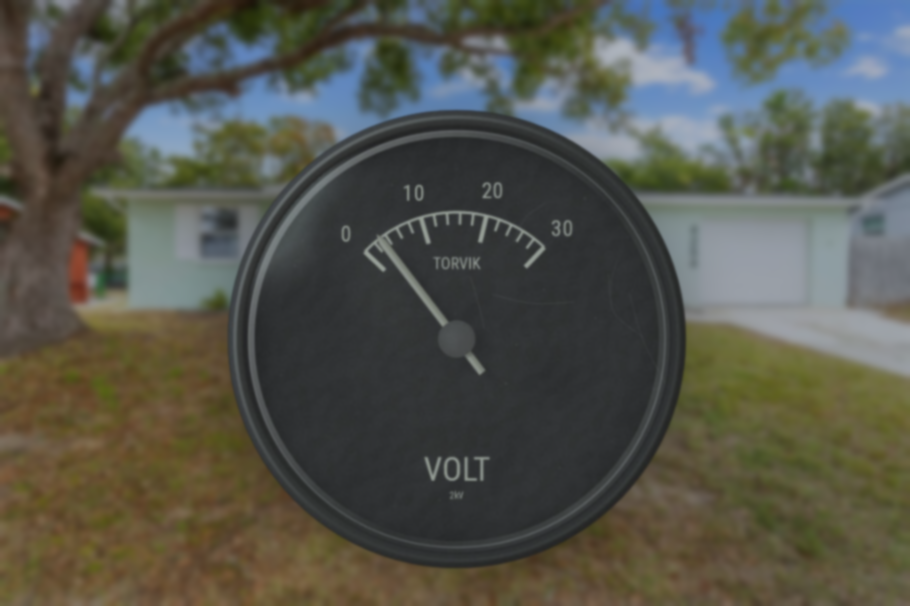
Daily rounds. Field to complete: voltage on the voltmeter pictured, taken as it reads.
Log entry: 3 V
